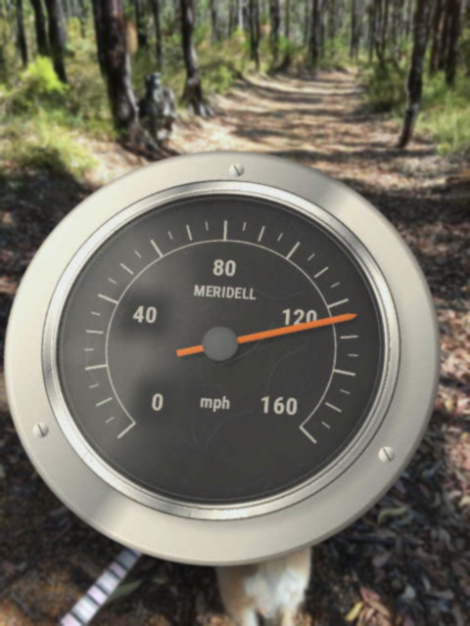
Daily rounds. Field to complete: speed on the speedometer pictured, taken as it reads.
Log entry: 125 mph
